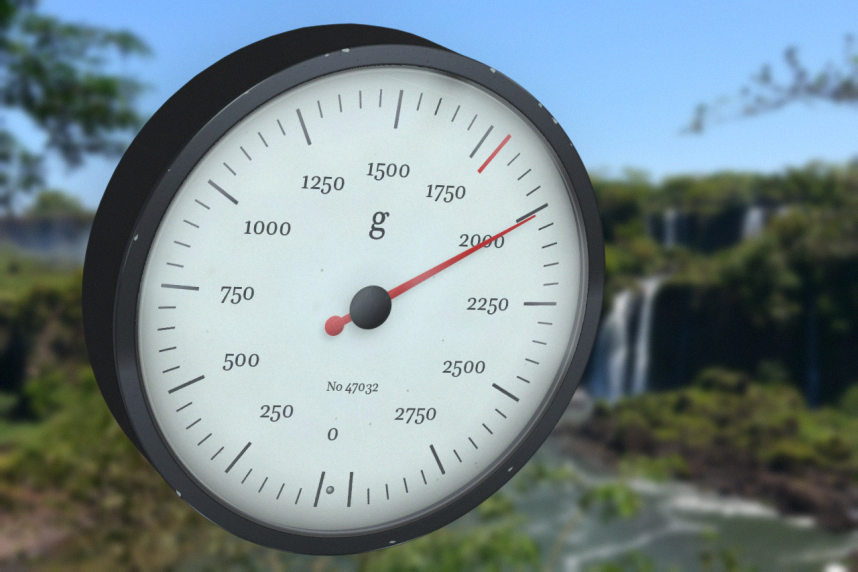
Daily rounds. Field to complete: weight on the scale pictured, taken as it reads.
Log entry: 2000 g
